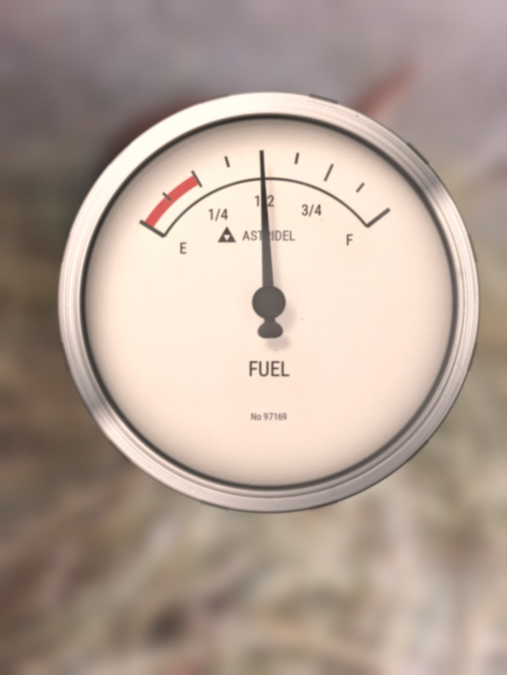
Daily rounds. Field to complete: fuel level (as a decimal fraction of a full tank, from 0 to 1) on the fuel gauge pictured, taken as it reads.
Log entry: 0.5
